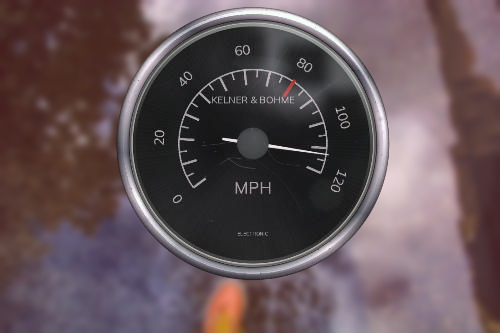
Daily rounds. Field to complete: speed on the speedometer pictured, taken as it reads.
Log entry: 112.5 mph
